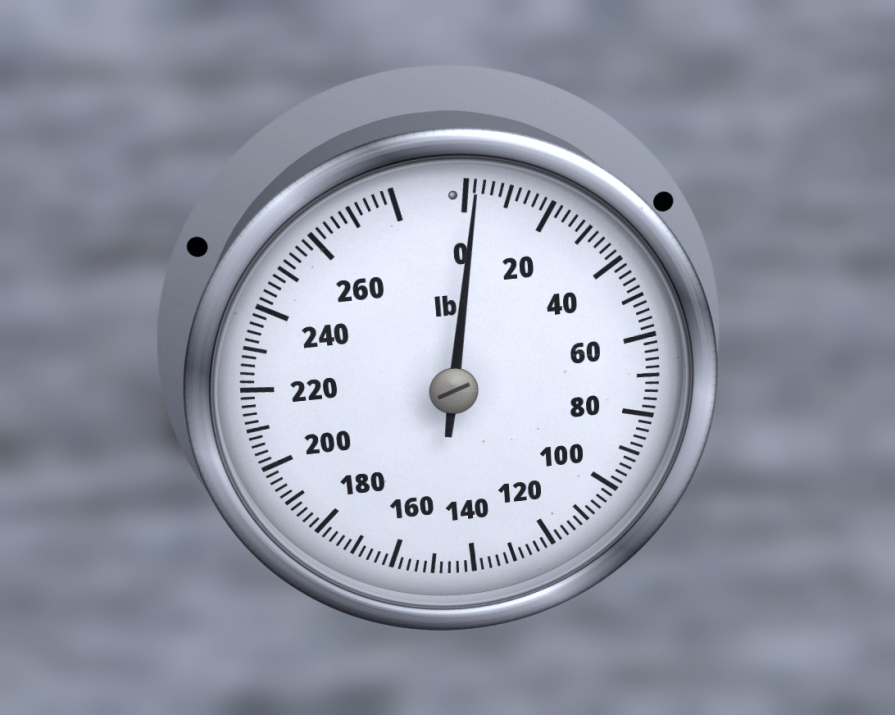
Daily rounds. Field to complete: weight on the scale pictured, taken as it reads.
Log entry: 2 lb
